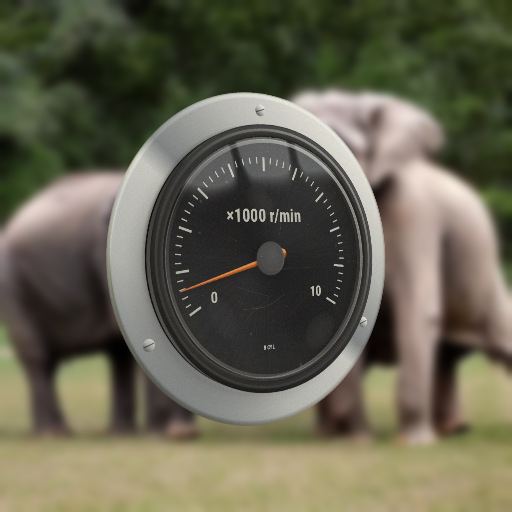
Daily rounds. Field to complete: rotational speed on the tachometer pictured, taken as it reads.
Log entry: 600 rpm
